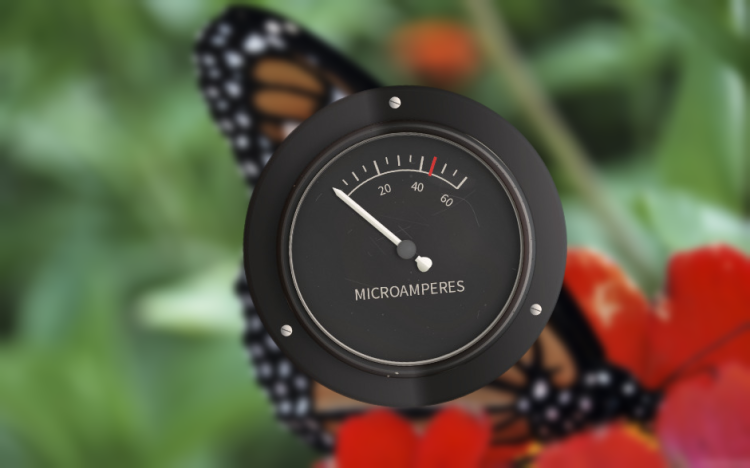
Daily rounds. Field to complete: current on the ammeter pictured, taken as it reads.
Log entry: 0 µA
